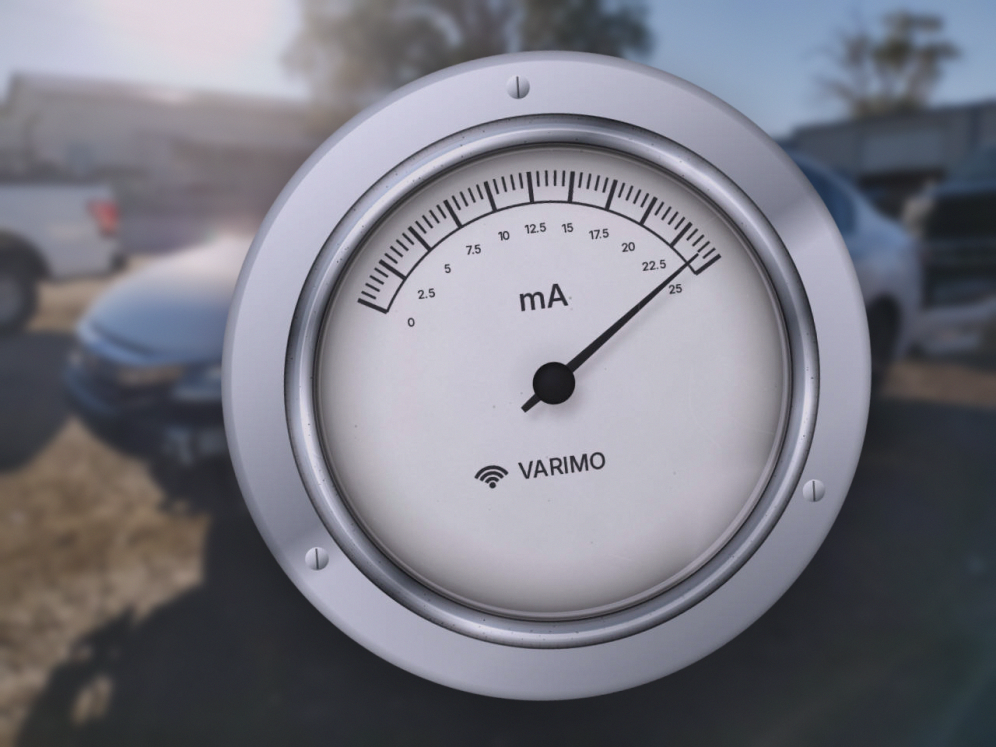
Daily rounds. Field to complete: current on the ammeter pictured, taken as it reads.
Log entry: 24 mA
